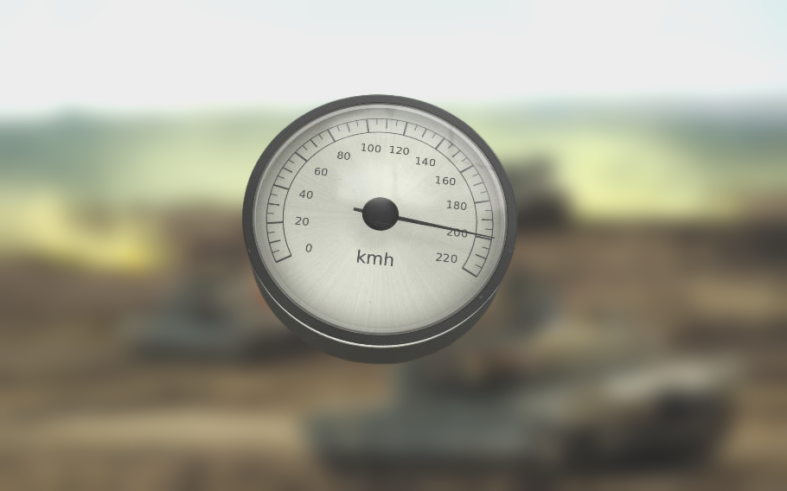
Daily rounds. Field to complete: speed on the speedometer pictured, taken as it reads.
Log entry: 200 km/h
